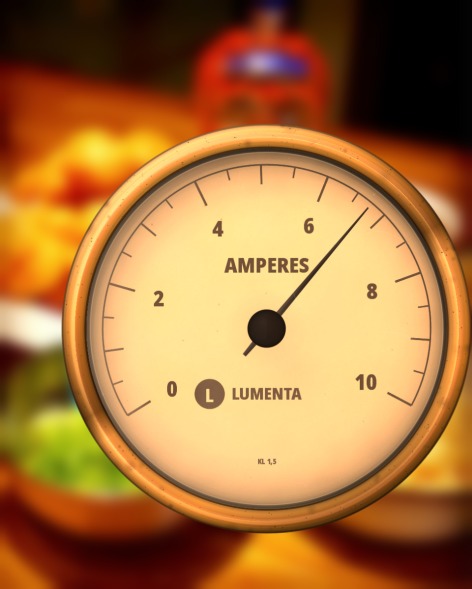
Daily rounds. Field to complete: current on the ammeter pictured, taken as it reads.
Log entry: 6.75 A
